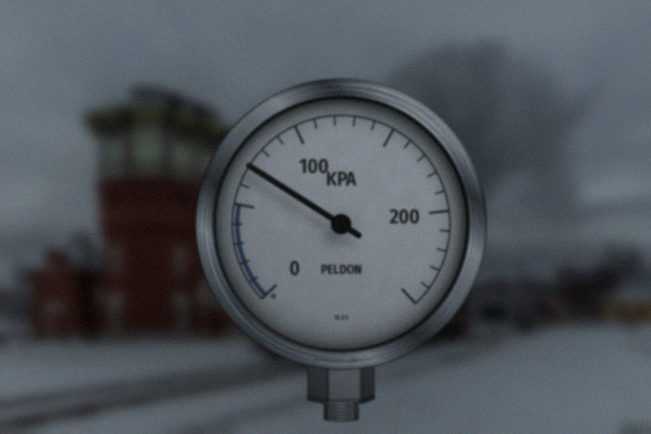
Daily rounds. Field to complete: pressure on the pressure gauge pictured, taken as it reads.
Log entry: 70 kPa
